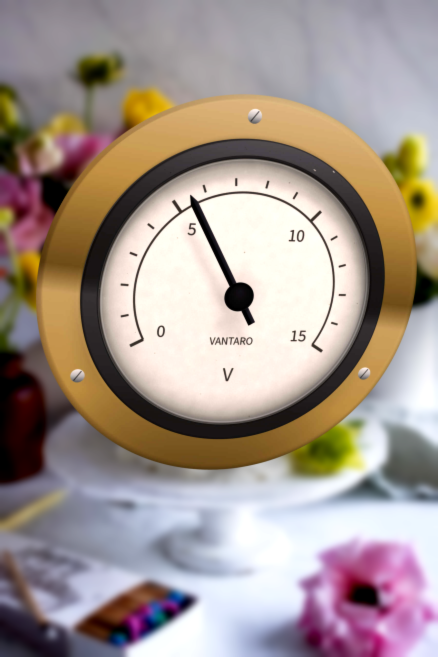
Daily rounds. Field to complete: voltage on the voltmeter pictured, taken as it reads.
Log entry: 5.5 V
